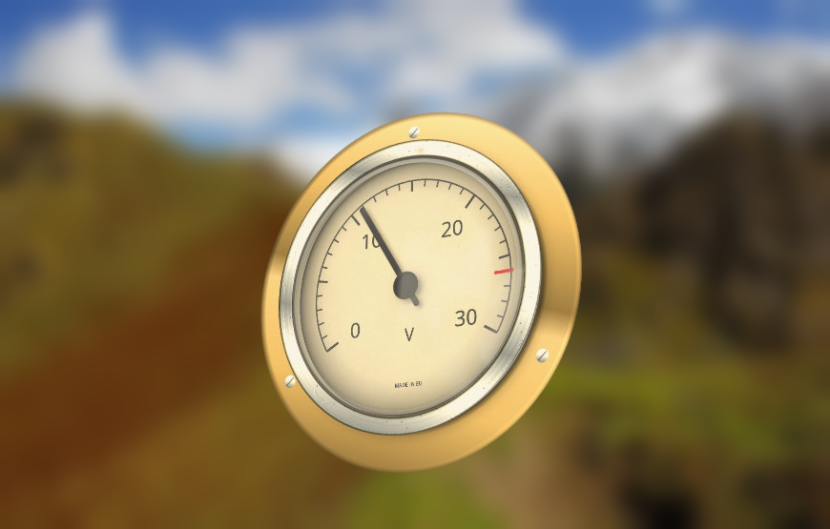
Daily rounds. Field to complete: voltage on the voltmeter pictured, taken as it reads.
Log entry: 11 V
